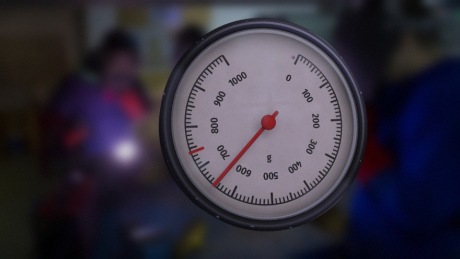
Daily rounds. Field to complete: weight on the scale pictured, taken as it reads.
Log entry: 650 g
